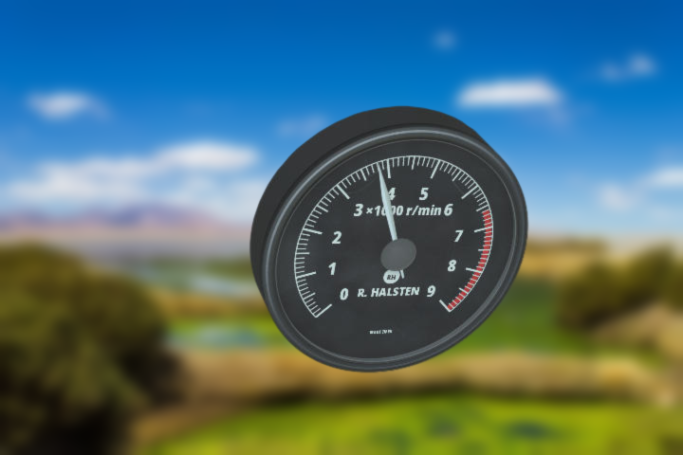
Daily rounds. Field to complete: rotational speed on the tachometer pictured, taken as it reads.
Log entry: 3800 rpm
